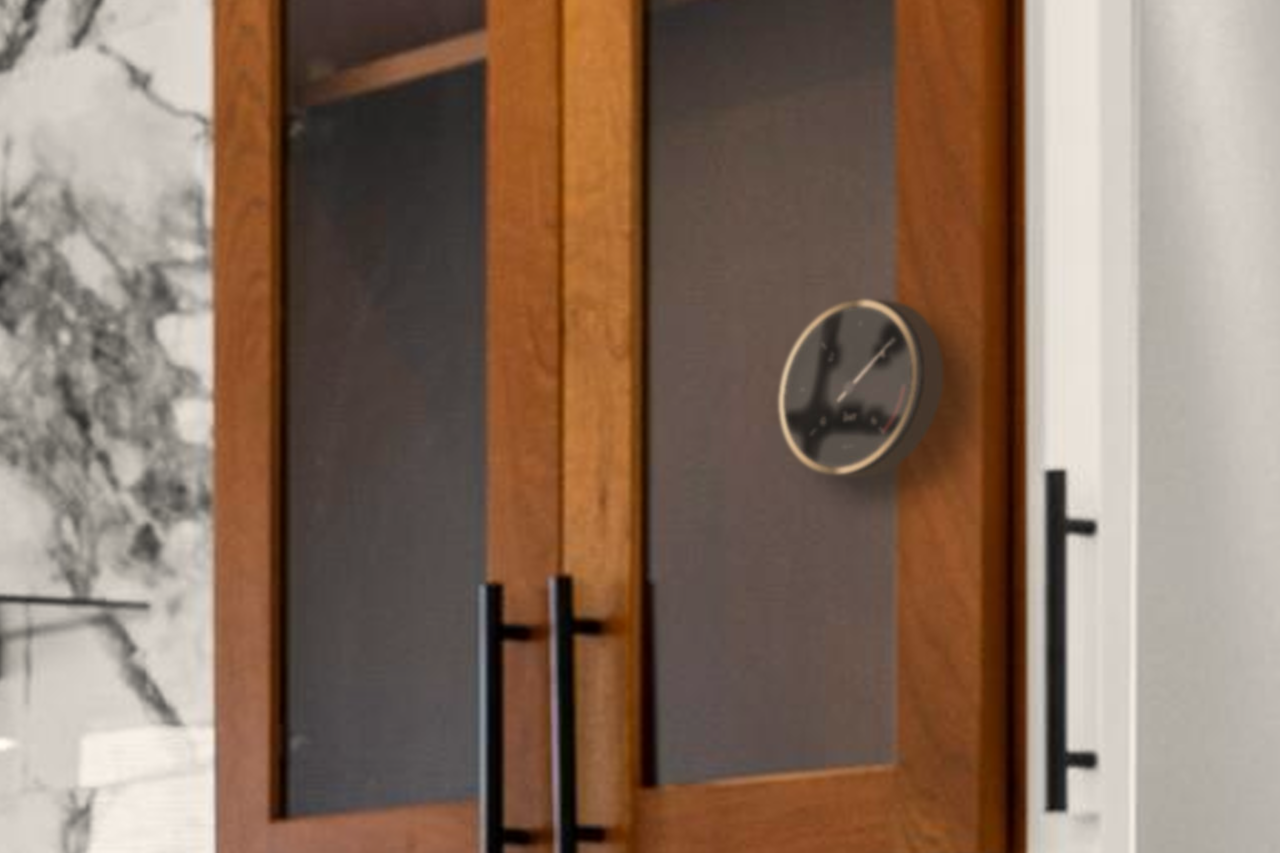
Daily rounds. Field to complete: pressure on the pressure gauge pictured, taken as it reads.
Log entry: 4 bar
